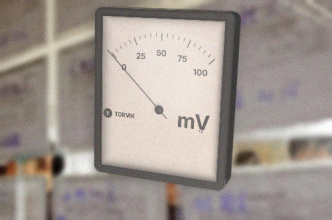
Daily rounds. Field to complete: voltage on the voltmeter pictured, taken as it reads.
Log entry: 0 mV
